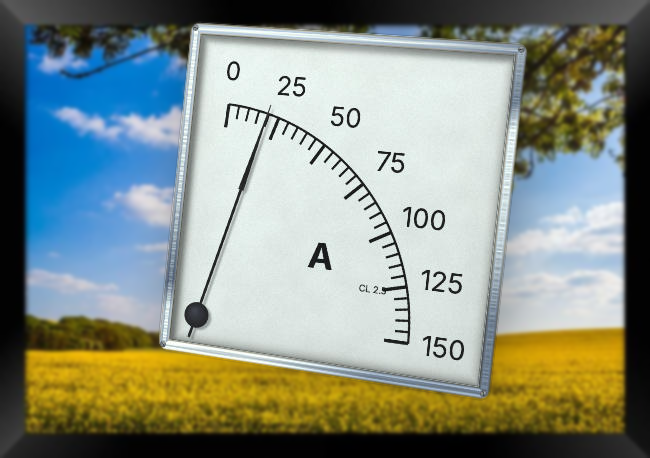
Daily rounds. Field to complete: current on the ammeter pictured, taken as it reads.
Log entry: 20 A
